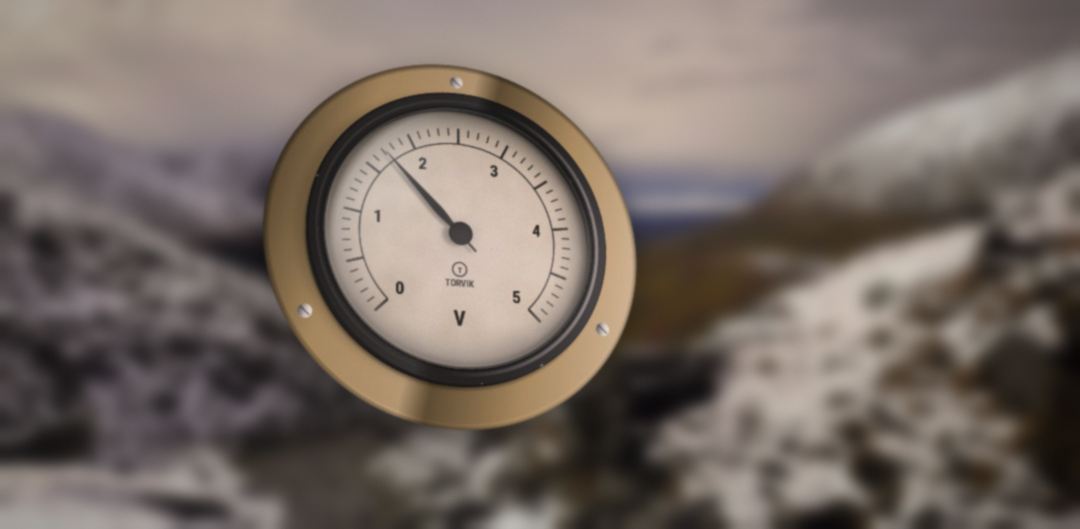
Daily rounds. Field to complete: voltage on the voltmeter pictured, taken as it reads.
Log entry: 1.7 V
